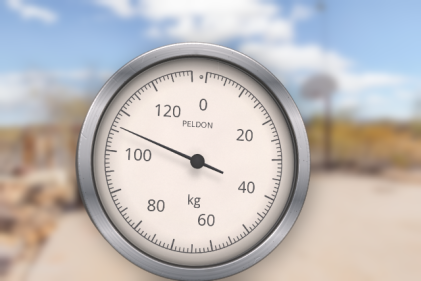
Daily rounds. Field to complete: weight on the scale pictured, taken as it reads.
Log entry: 106 kg
